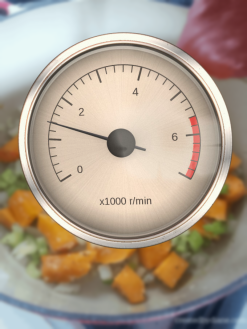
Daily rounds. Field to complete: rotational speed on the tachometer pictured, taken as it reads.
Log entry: 1400 rpm
